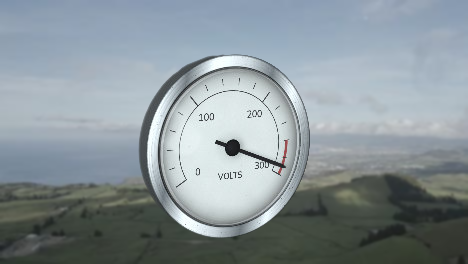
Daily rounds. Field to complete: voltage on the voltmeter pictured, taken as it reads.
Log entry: 290 V
